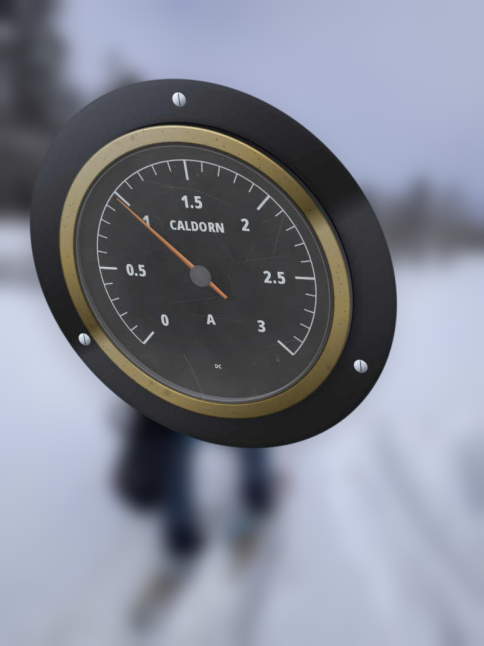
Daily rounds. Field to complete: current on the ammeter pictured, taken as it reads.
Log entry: 1 A
